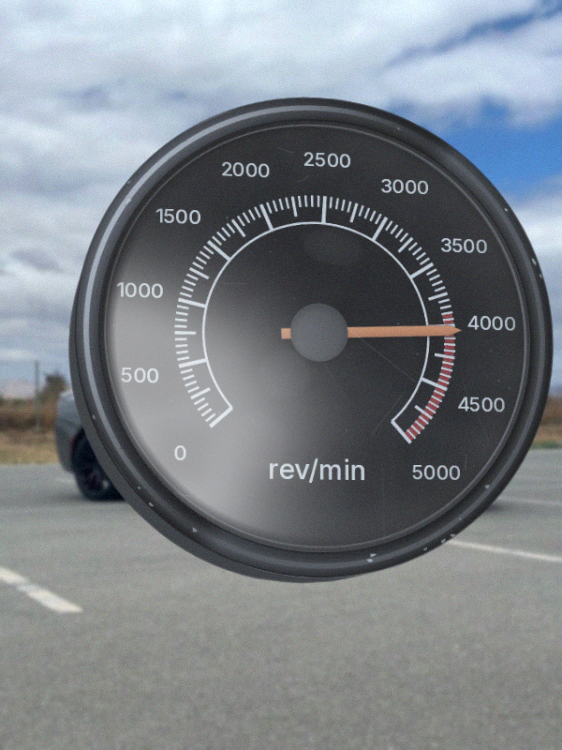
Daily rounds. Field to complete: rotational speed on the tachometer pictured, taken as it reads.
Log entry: 4050 rpm
